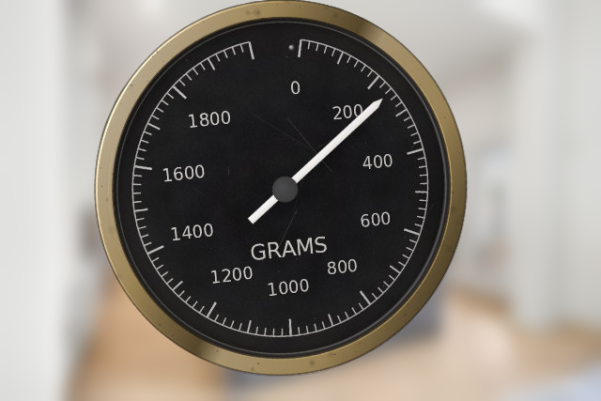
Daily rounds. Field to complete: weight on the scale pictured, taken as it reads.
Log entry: 240 g
